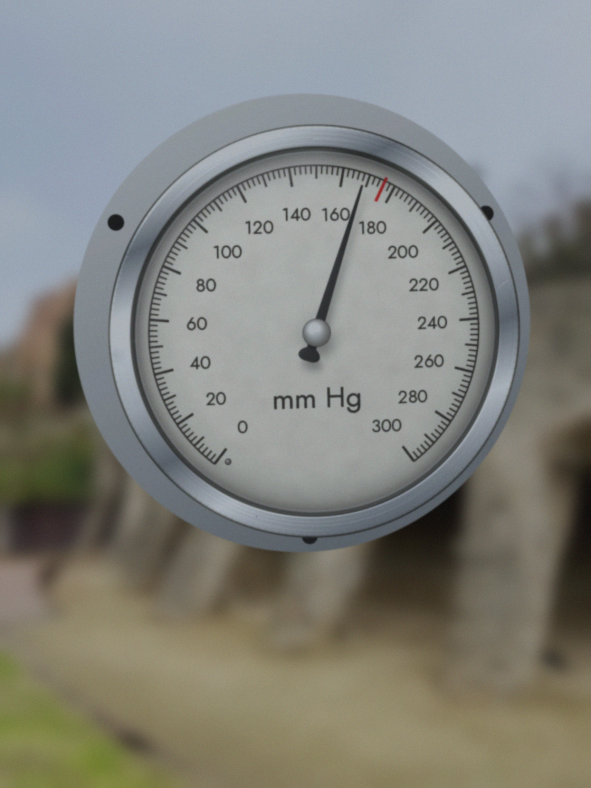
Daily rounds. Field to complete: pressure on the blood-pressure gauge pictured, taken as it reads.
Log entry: 168 mmHg
